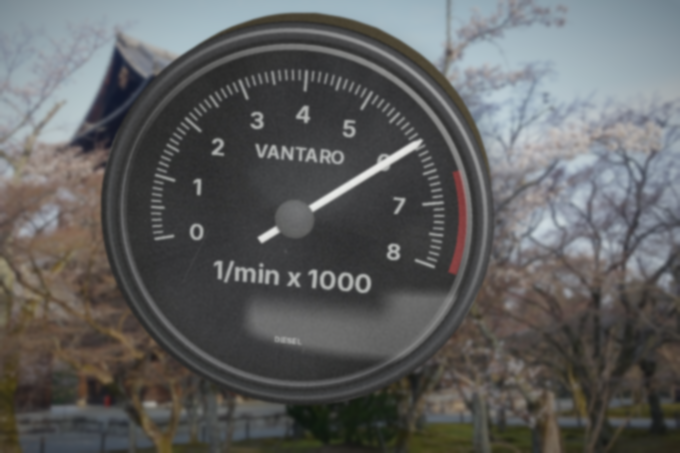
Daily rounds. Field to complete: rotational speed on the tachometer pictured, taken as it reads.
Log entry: 6000 rpm
